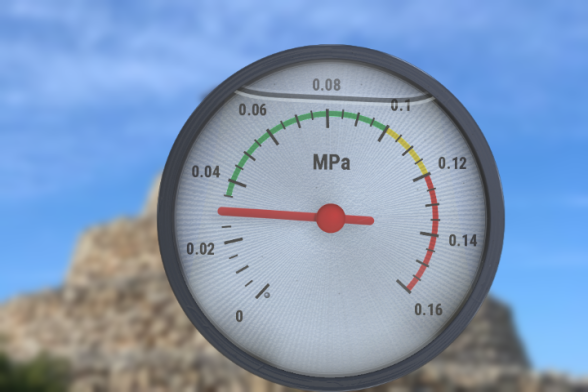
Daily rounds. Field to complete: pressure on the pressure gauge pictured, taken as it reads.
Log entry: 0.03 MPa
